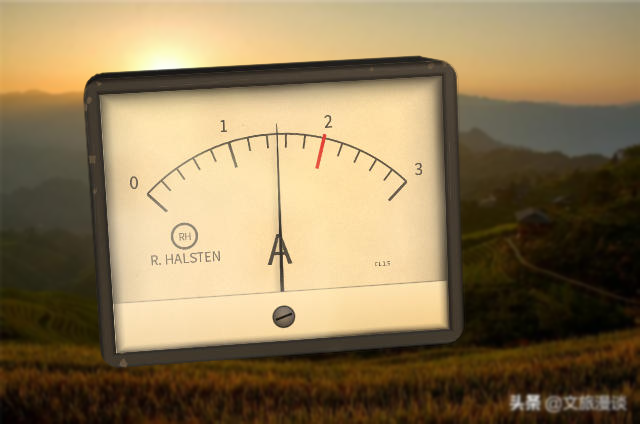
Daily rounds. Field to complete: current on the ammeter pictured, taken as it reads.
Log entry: 1.5 A
